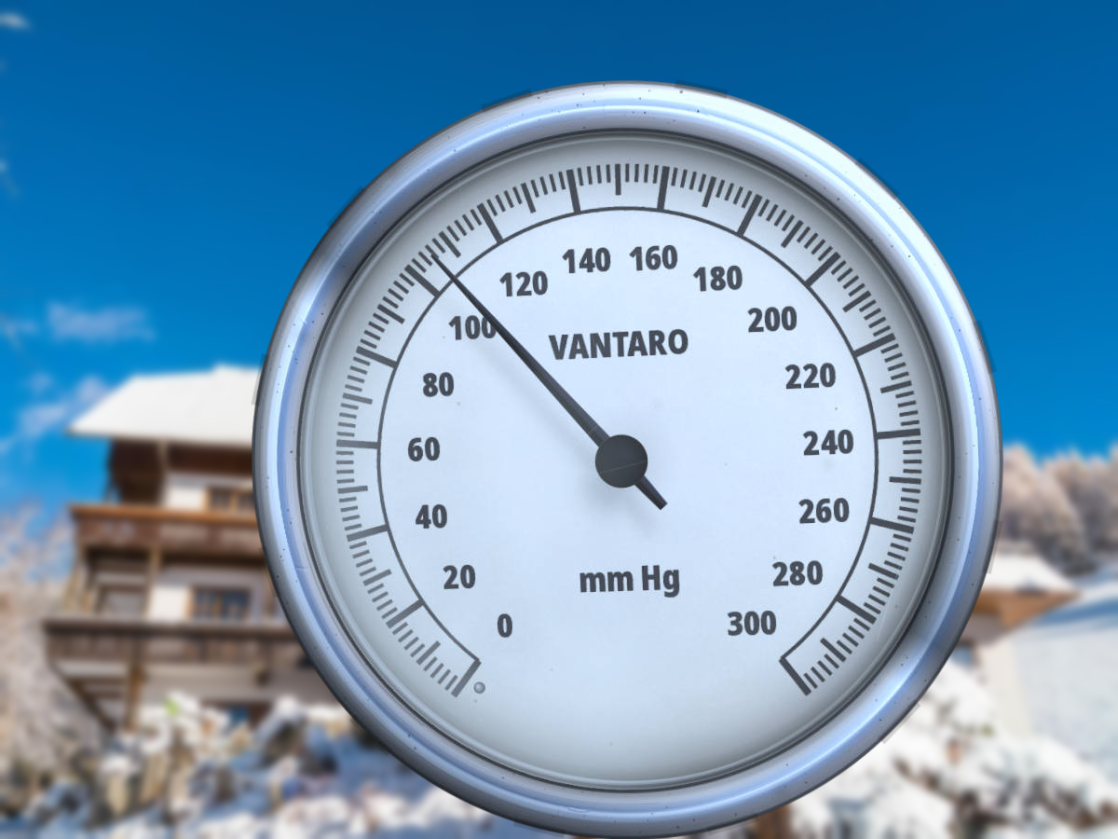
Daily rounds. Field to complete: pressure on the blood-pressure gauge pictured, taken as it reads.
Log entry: 106 mmHg
